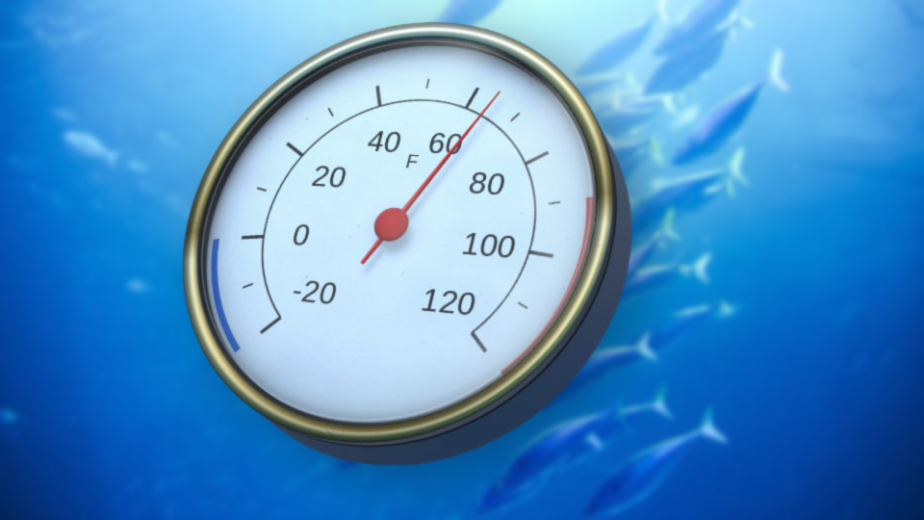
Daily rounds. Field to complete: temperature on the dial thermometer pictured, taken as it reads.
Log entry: 65 °F
